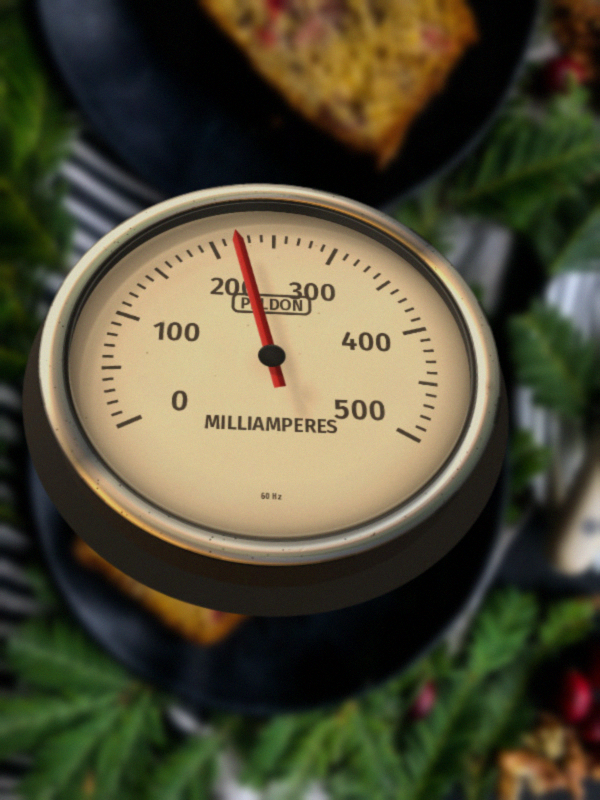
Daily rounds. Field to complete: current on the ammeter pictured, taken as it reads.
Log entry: 220 mA
